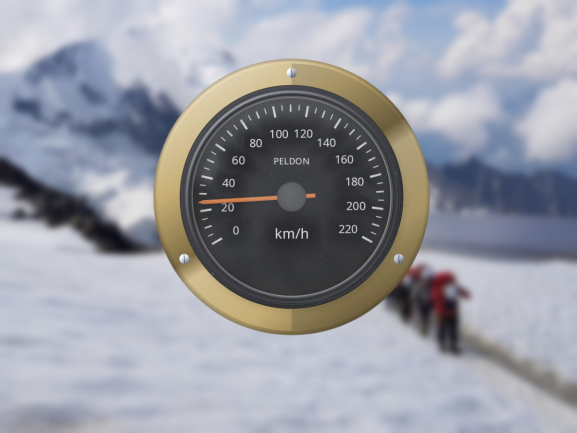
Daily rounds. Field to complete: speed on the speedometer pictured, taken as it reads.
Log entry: 25 km/h
